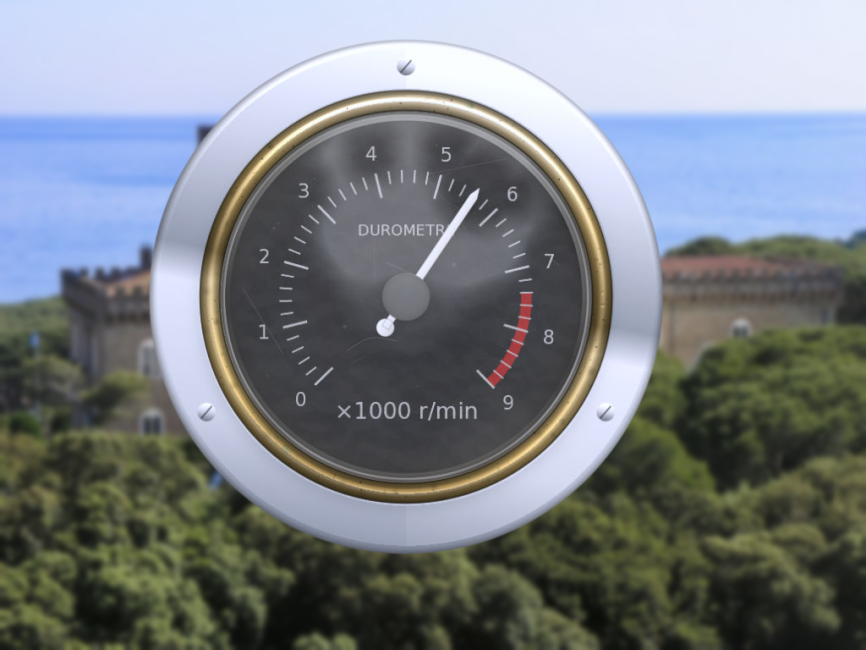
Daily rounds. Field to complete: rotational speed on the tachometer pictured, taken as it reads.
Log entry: 5600 rpm
